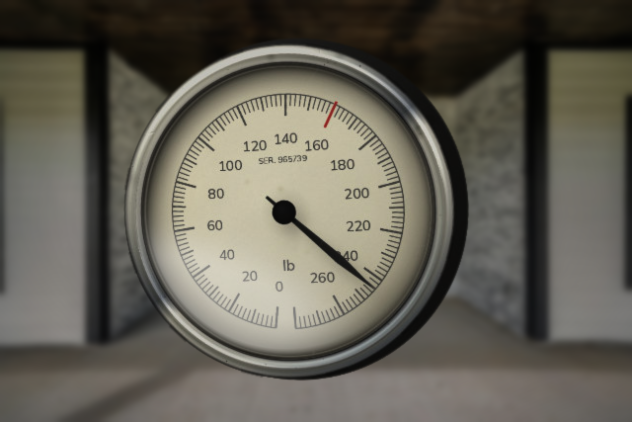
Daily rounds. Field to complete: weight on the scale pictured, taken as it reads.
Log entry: 244 lb
